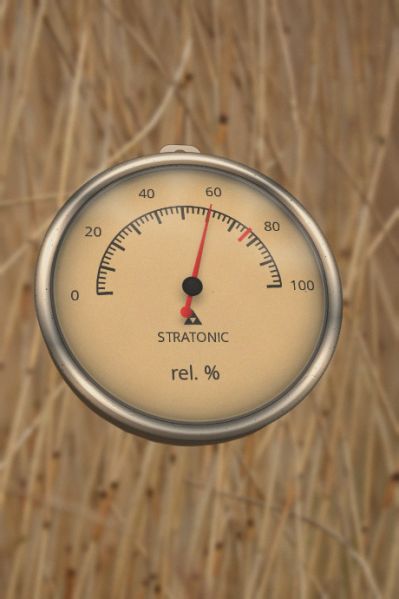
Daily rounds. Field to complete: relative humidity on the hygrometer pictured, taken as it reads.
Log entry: 60 %
